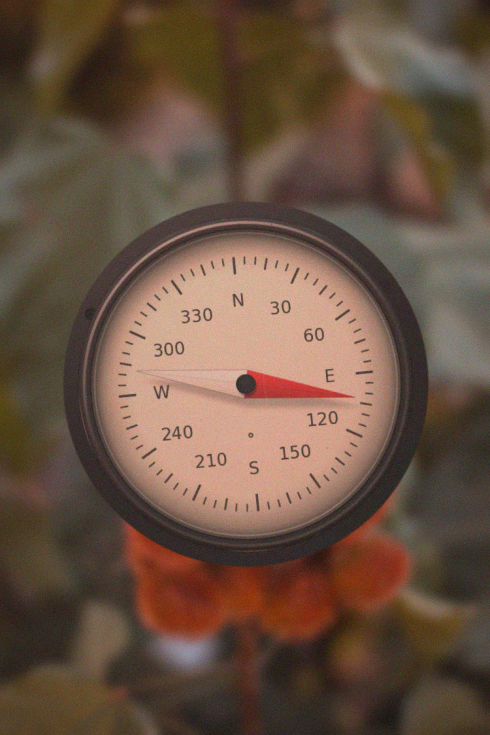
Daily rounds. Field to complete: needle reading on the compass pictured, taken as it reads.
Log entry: 102.5 °
